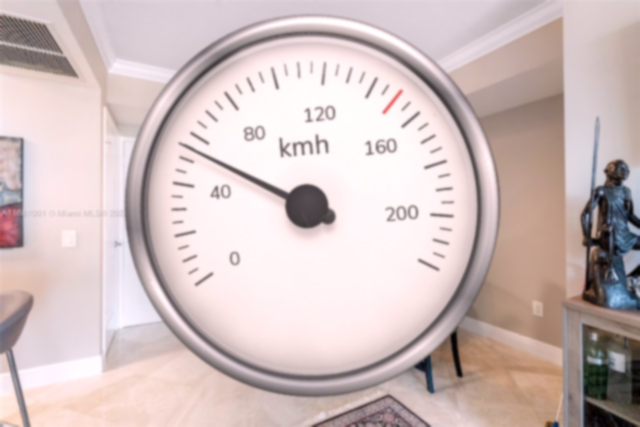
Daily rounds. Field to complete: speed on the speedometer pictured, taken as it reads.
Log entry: 55 km/h
